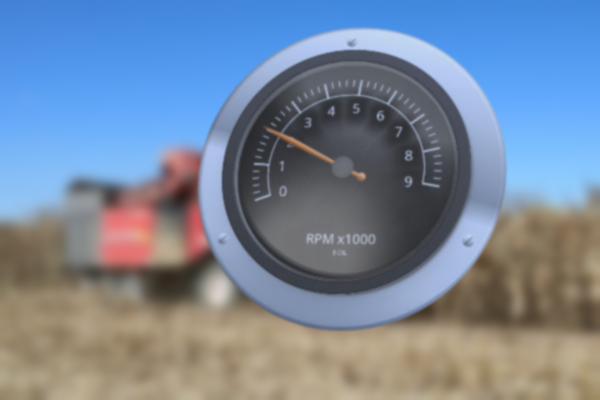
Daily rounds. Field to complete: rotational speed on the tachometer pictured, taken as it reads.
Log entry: 2000 rpm
